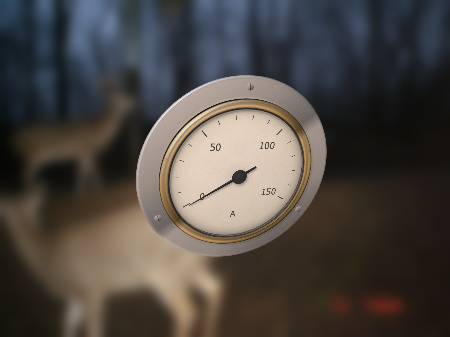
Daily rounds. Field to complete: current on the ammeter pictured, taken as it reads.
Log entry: 0 A
